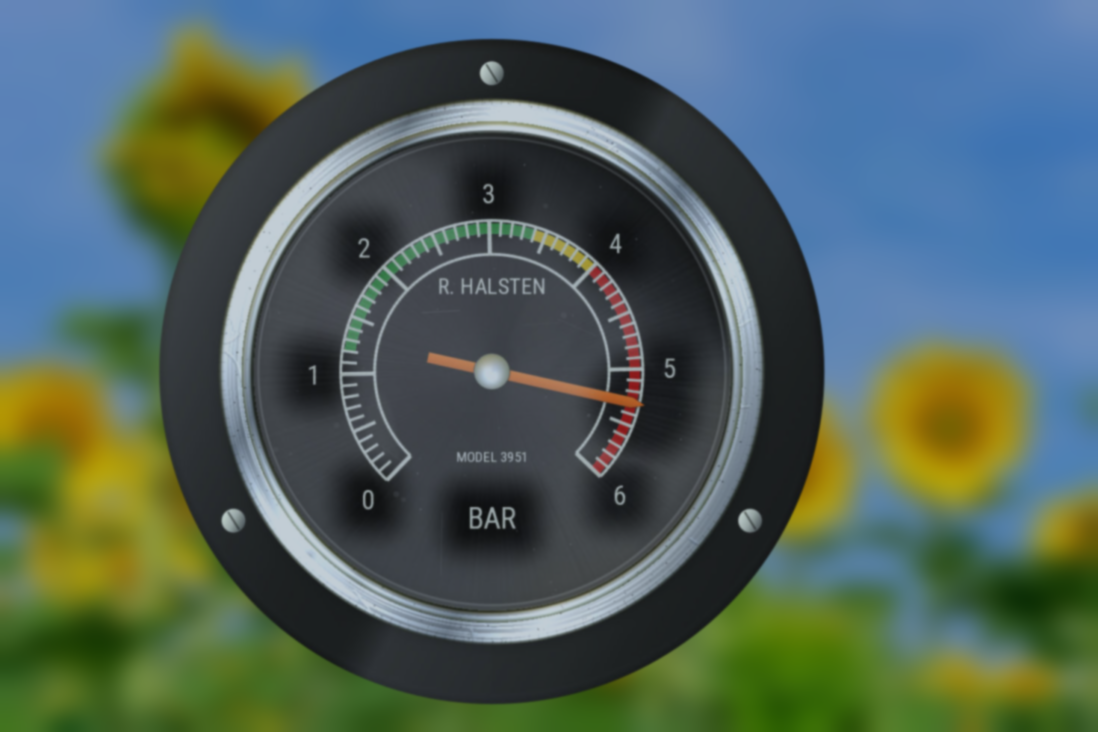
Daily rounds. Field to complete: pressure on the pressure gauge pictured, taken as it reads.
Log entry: 5.3 bar
